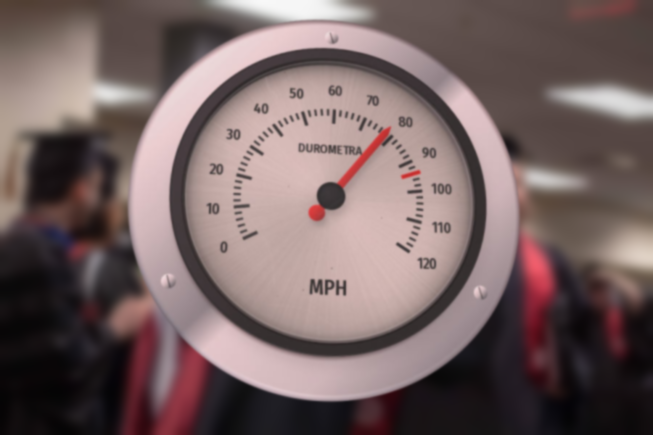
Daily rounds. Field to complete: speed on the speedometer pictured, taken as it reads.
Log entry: 78 mph
